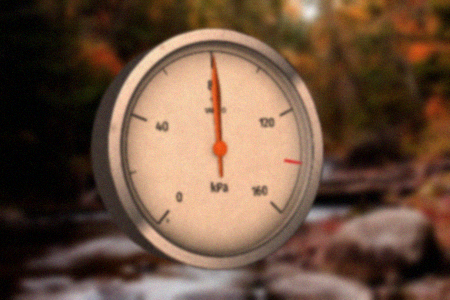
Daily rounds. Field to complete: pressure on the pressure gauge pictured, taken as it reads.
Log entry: 80 kPa
